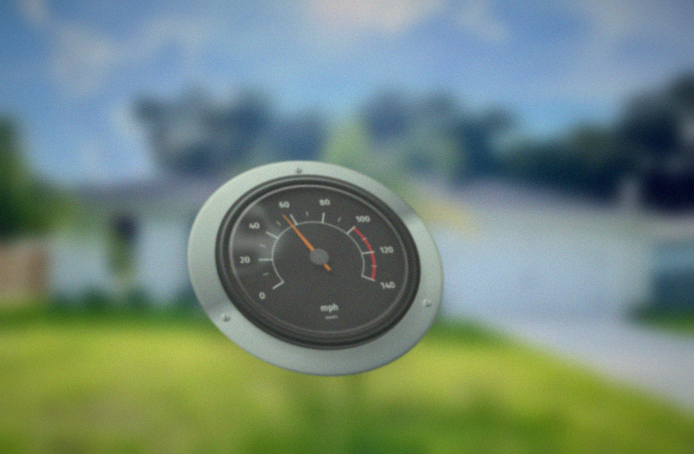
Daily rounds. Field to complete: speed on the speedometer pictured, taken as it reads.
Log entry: 55 mph
